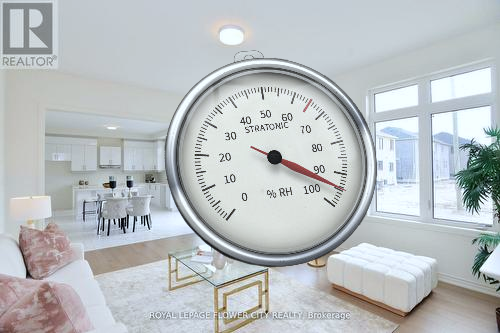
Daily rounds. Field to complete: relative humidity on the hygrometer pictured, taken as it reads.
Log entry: 95 %
